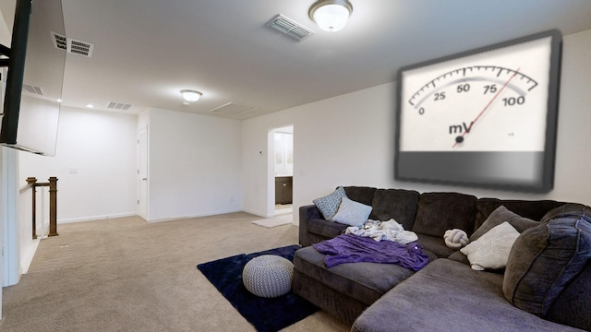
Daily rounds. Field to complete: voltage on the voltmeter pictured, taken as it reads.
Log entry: 85 mV
